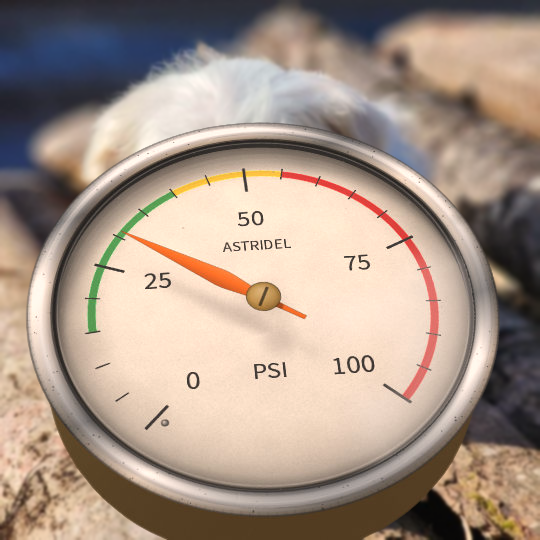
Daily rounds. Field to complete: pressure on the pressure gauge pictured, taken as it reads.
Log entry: 30 psi
